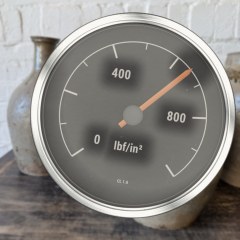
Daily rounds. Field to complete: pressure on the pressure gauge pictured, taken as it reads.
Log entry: 650 psi
